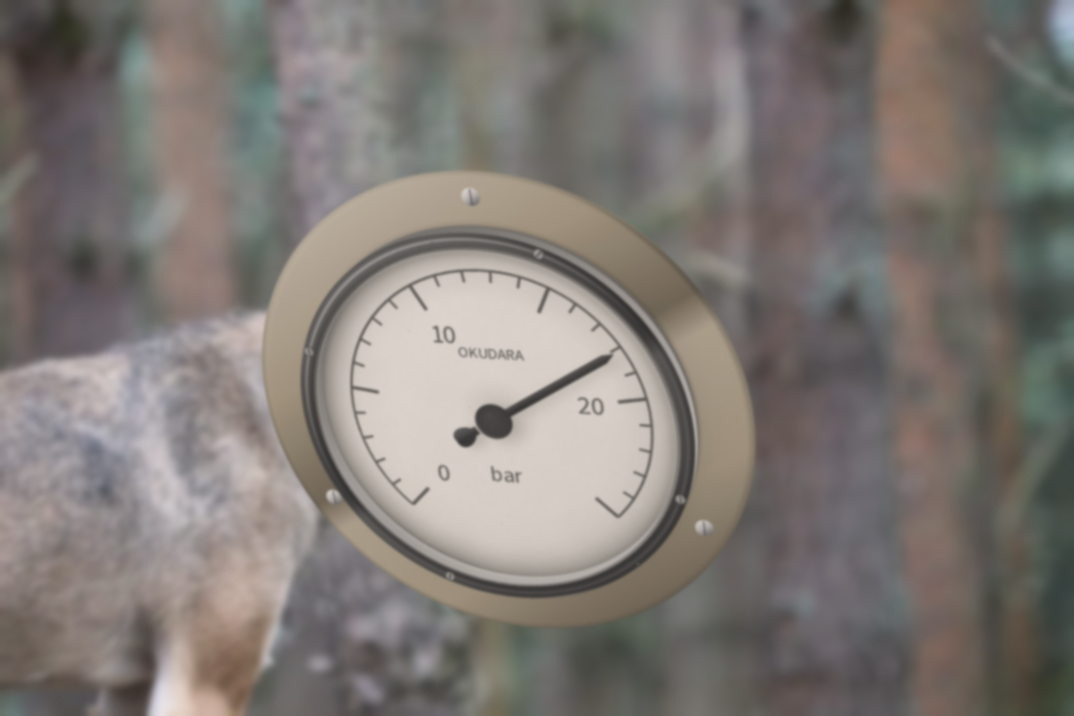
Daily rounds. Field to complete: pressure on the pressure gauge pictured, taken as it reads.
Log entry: 18 bar
